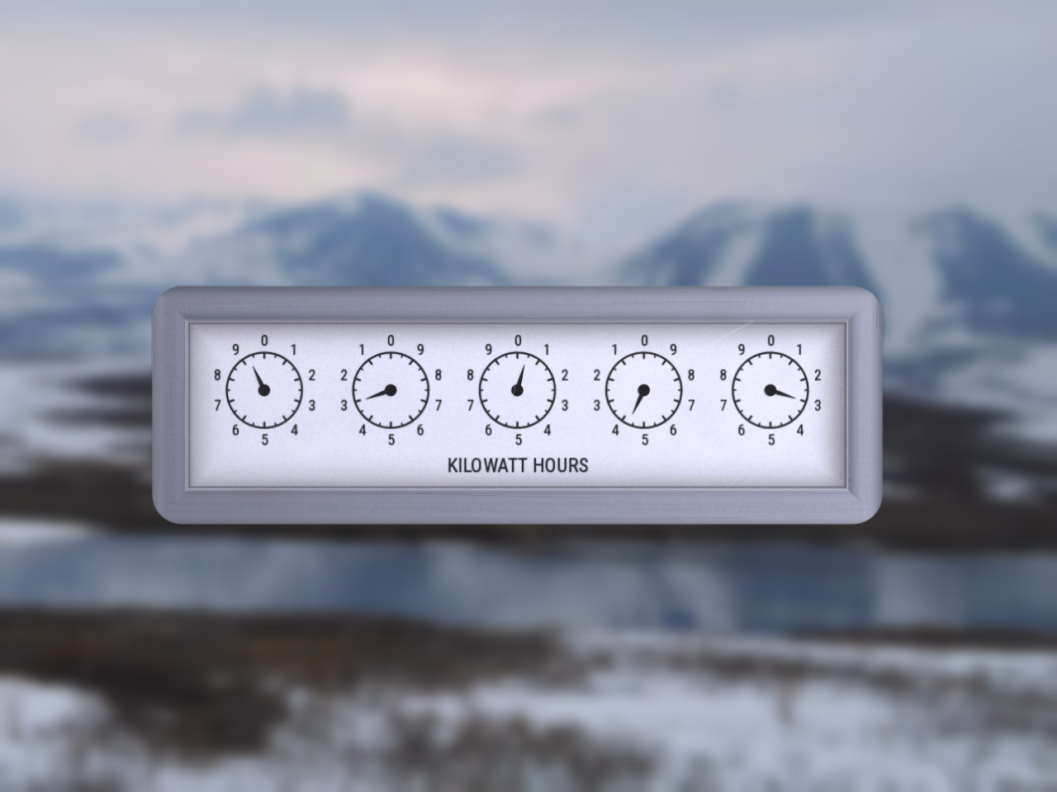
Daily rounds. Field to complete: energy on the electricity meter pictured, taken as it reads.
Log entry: 93043 kWh
